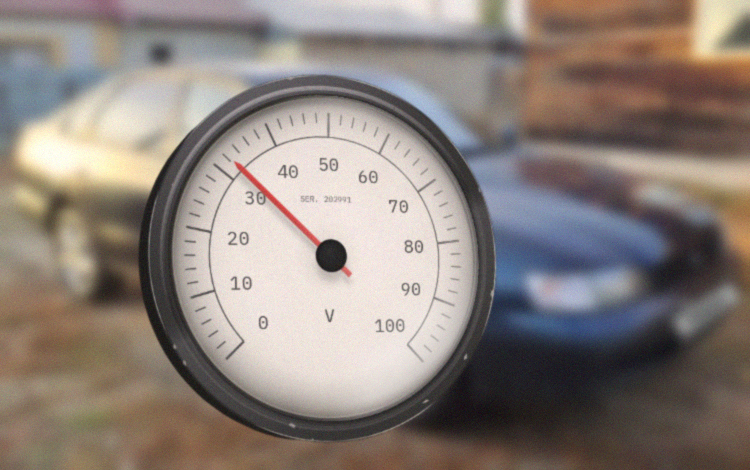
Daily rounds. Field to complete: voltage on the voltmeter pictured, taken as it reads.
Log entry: 32 V
